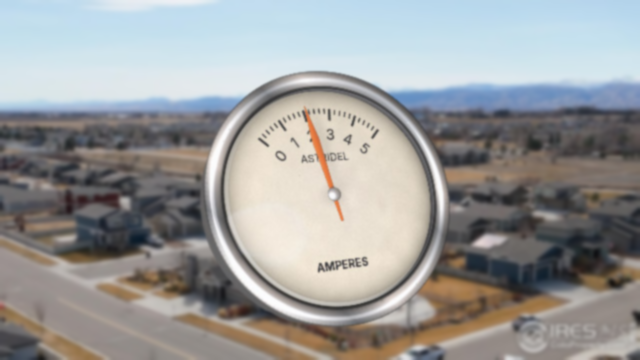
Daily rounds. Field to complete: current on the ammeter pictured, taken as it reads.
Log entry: 2 A
